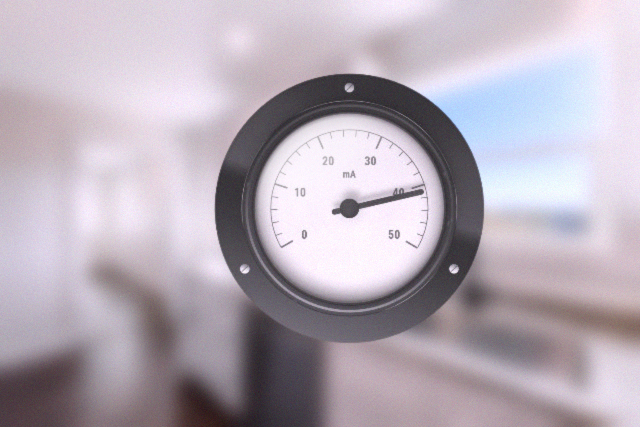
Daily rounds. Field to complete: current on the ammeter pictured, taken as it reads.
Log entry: 41 mA
